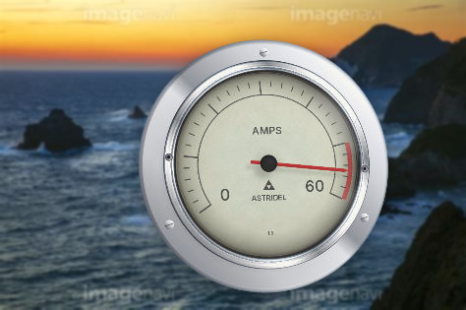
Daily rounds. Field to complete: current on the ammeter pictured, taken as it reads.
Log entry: 55 A
